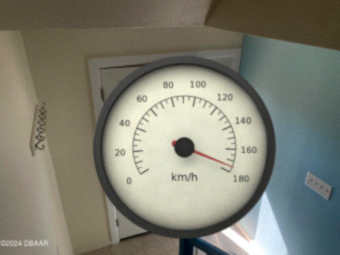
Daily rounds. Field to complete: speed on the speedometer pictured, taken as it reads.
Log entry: 175 km/h
